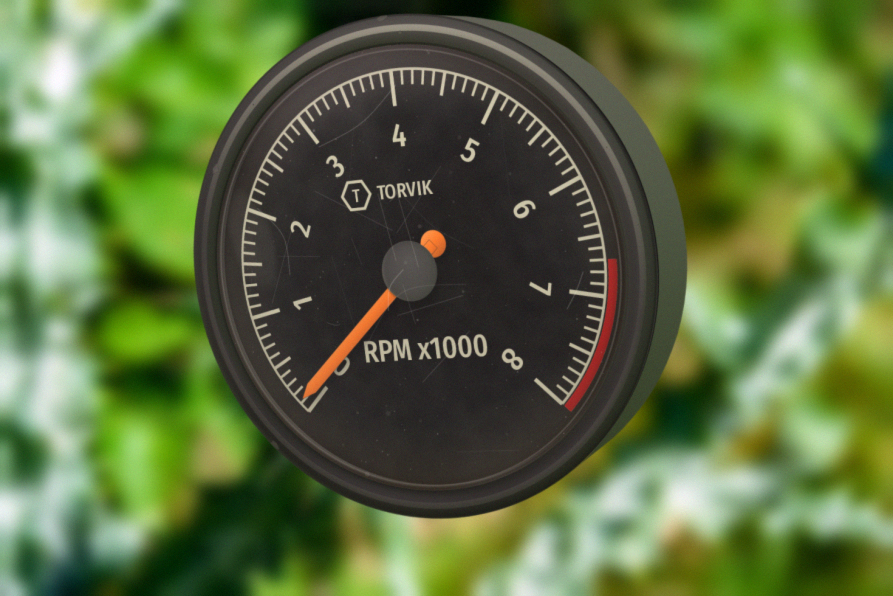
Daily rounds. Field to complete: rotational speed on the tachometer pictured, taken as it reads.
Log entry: 100 rpm
